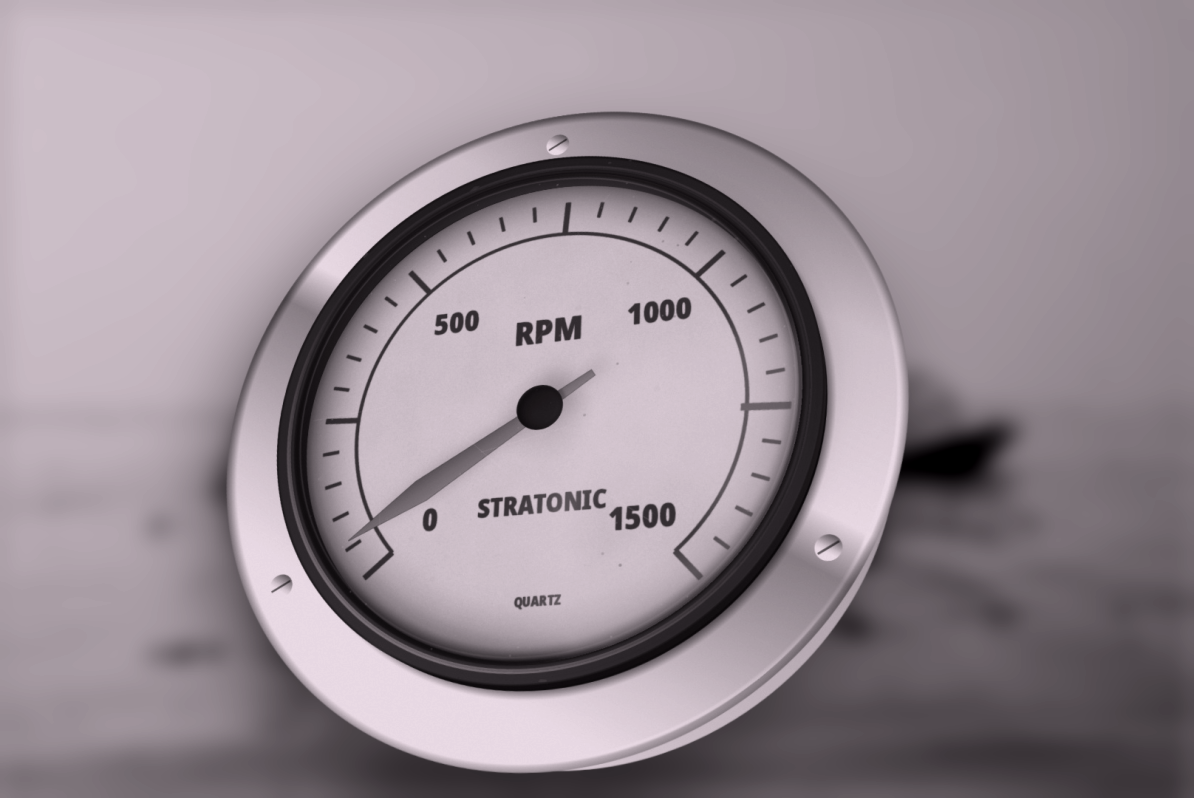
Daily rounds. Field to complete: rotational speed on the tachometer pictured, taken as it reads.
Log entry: 50 rpm
